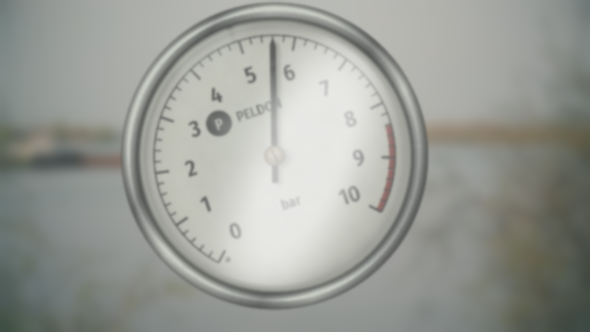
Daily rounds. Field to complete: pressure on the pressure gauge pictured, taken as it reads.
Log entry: 5.6 bar
